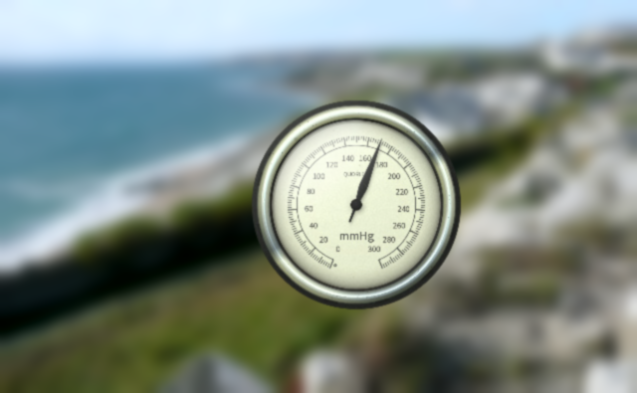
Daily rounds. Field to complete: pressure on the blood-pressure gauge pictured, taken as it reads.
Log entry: 170 mmHg
